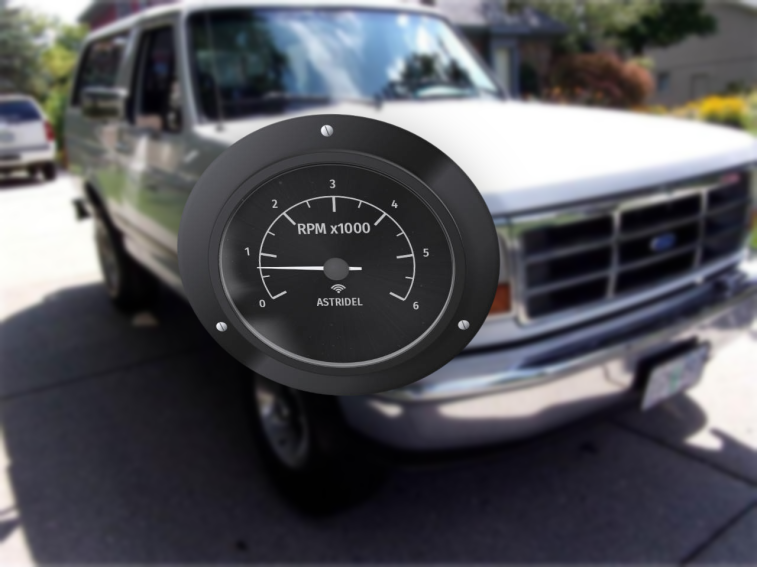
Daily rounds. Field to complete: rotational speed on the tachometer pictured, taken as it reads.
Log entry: 750 rpm
